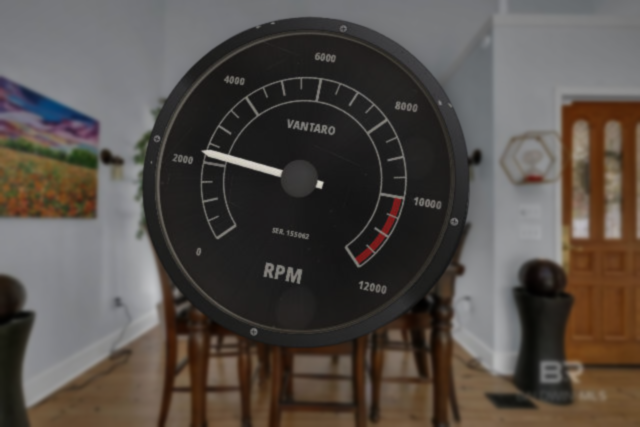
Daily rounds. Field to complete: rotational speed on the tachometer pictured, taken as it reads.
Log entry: 2250 rpm
